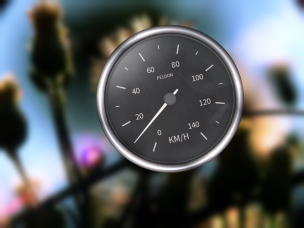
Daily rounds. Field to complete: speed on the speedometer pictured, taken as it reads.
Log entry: 10 km/h
